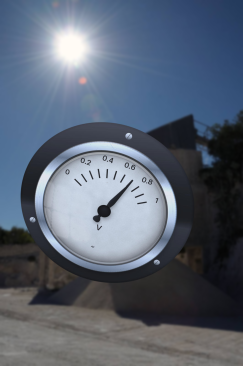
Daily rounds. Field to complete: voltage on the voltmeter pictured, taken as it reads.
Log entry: 0.7 V
